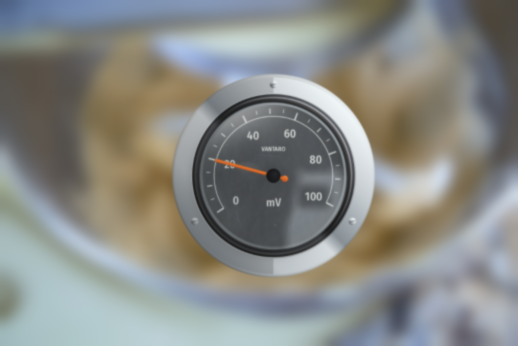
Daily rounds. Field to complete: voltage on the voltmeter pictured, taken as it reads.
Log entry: 20 mV
